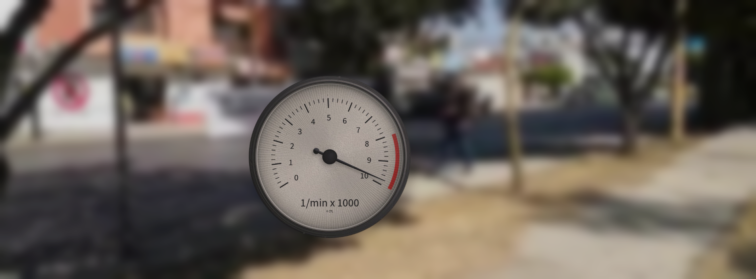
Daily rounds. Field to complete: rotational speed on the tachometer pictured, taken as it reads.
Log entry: 9800 rpm
